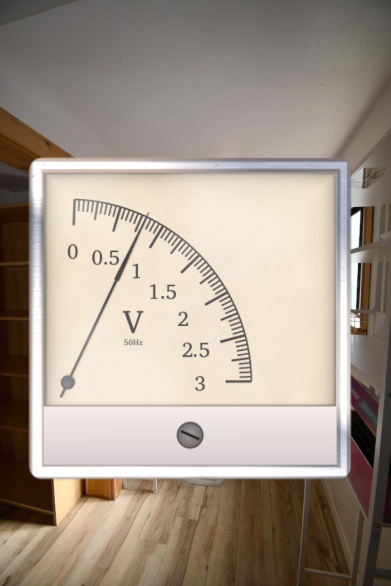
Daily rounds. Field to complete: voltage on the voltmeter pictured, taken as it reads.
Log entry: 0.8 V
